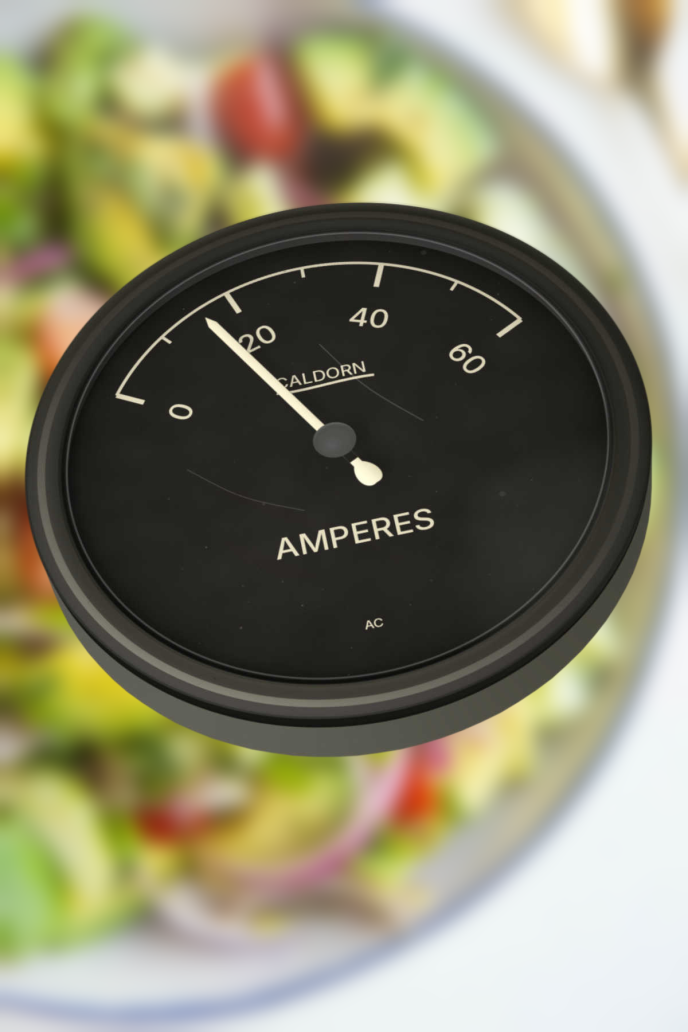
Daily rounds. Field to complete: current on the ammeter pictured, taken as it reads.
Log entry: 15 A
